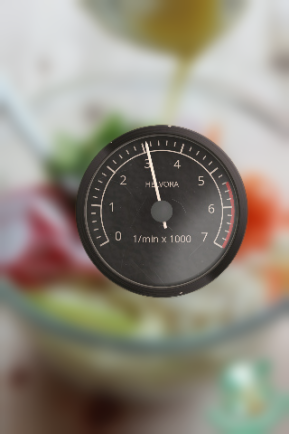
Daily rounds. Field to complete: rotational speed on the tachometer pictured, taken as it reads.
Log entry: 3100 rpm
